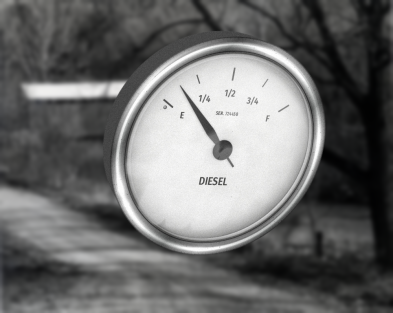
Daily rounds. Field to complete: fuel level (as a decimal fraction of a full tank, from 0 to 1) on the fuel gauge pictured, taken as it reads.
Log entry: 0.125
